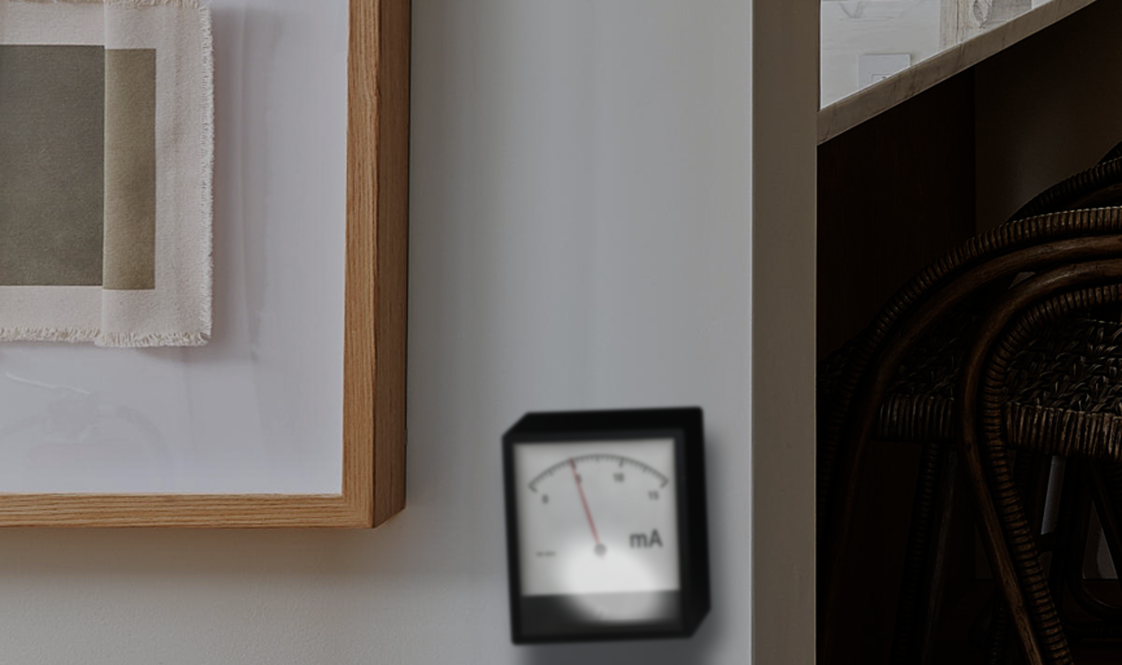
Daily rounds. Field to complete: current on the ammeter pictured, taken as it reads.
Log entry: 5 mA
